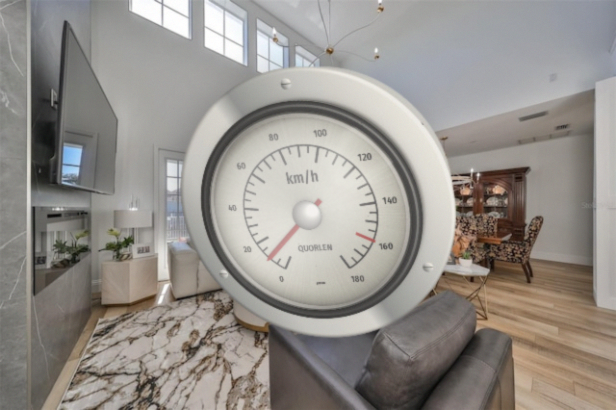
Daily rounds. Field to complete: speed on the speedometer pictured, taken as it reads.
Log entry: 10 km/h
